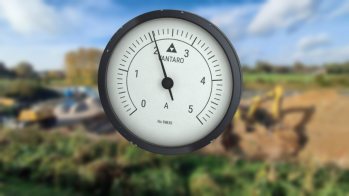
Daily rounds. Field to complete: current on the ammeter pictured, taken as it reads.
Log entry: 2.1 A
